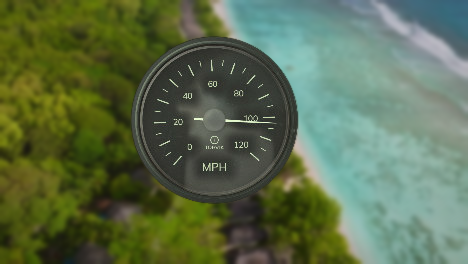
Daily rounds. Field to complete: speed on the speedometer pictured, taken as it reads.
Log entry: 102.5 mph
